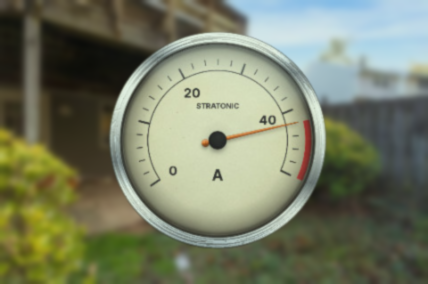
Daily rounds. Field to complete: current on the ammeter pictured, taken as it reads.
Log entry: 42 A
